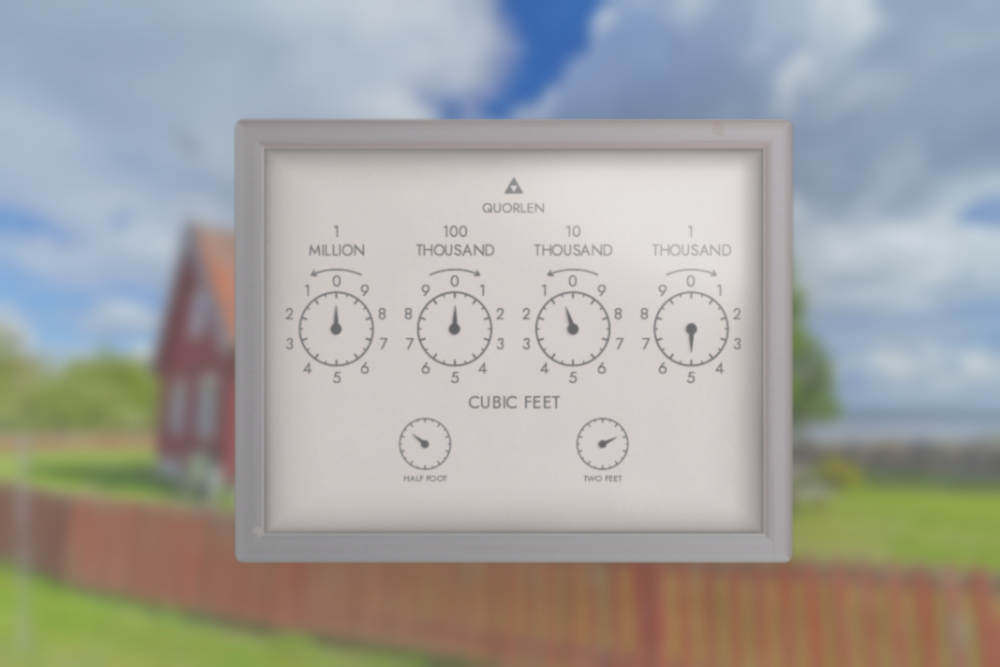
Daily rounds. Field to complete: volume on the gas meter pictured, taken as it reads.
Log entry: 500 ft³
